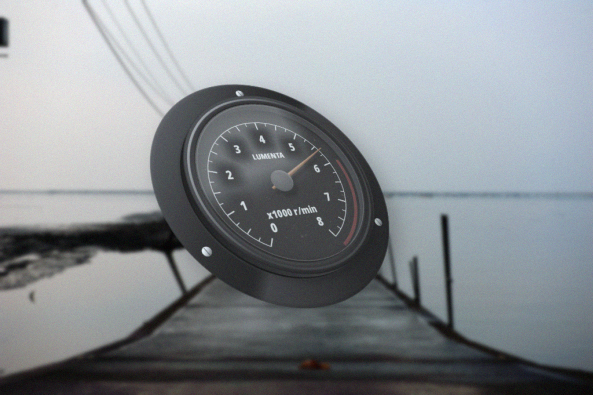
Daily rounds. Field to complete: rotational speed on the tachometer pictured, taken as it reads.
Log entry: 5625 rpm
